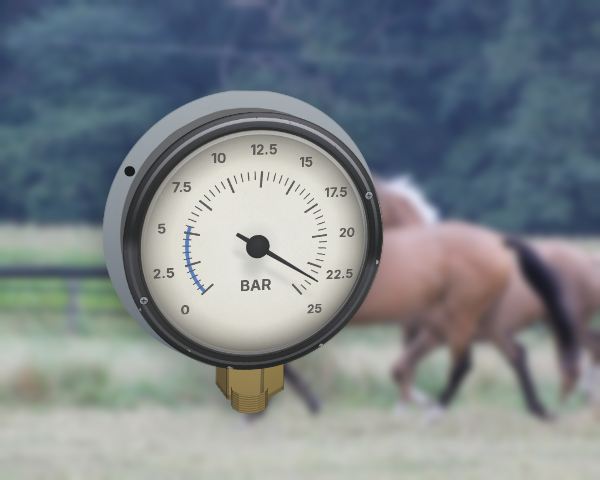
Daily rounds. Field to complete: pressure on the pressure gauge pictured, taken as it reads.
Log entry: 23.5 bar
